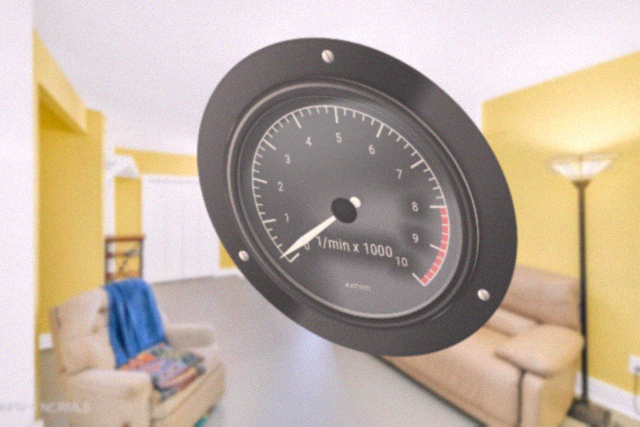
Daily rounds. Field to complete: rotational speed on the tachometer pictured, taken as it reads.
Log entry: 200 rpm
